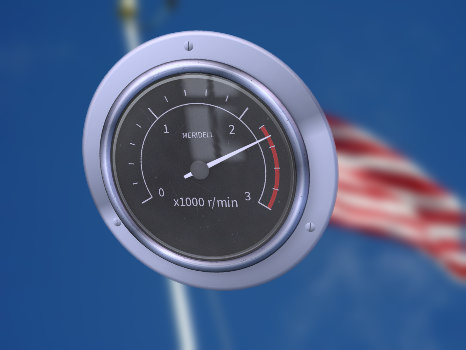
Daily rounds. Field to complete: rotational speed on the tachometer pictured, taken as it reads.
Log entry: 2300 rpm
